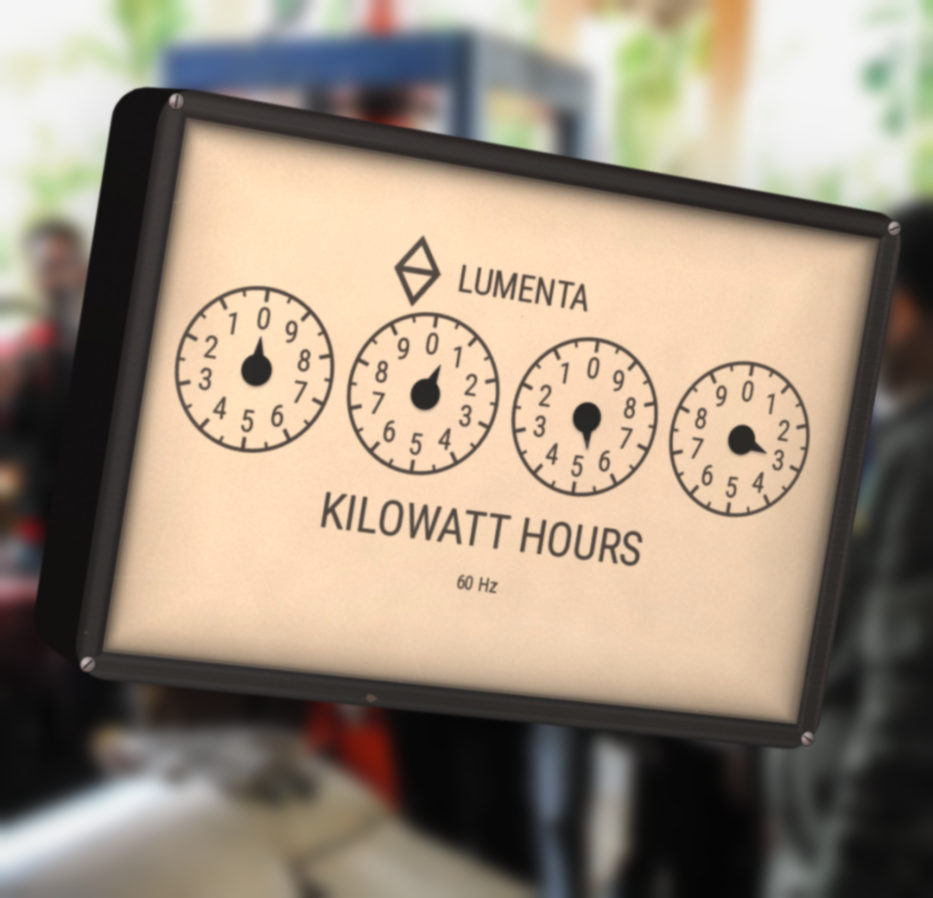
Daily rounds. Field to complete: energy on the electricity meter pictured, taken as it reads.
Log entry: 53 kWh
